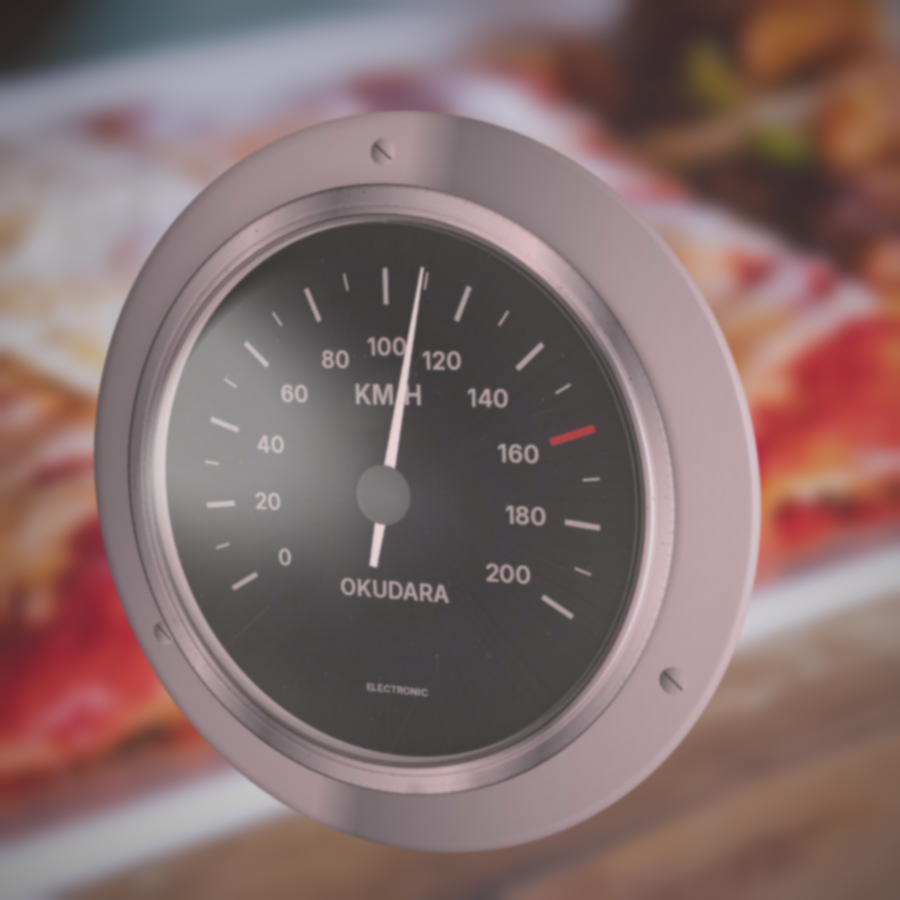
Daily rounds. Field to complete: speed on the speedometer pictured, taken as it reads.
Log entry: 110 km/h
